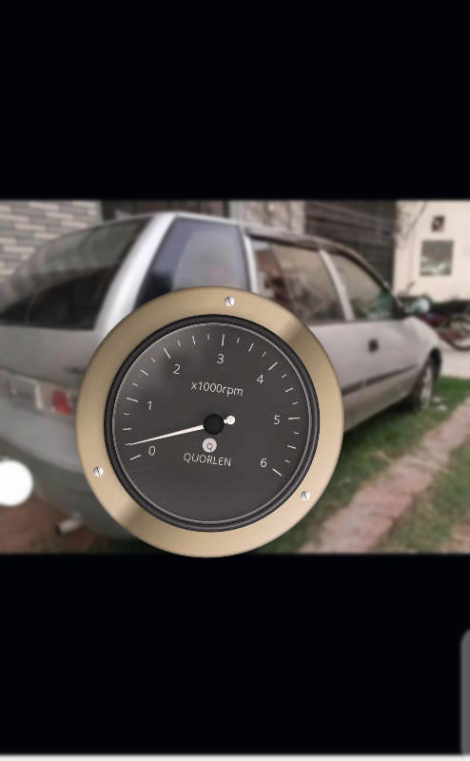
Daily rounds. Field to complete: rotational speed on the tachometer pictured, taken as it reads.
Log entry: 250 rpm
